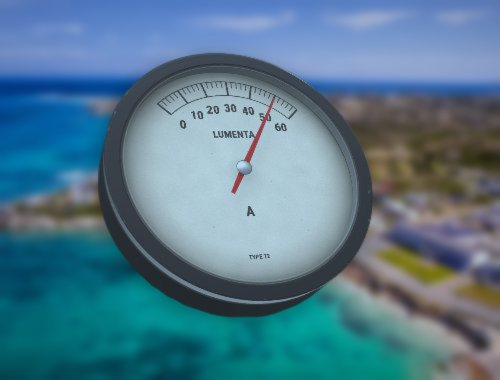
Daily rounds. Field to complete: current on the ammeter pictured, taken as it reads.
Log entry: 50 A
